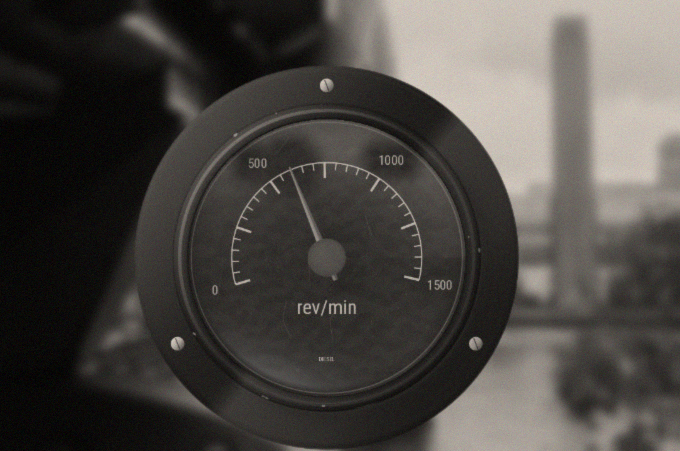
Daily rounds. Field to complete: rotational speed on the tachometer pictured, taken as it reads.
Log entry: 600 rpm
